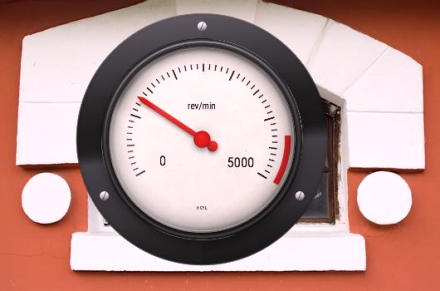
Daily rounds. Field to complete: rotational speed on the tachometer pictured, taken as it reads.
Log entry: 1300 rpm
